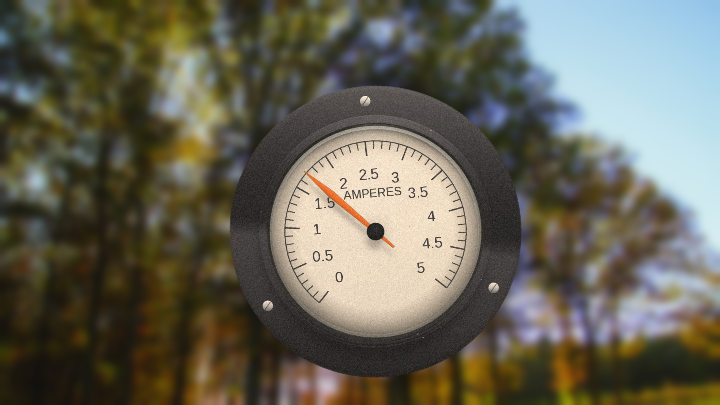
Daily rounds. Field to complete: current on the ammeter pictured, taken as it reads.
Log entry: 1.7 A
